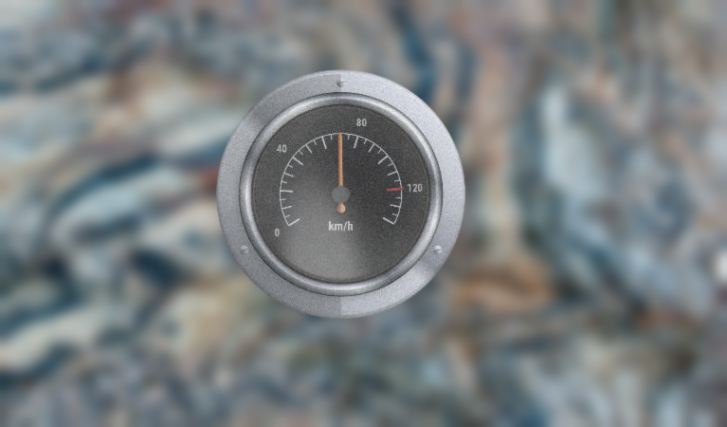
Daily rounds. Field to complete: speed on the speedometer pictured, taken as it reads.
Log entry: 70 km/h
